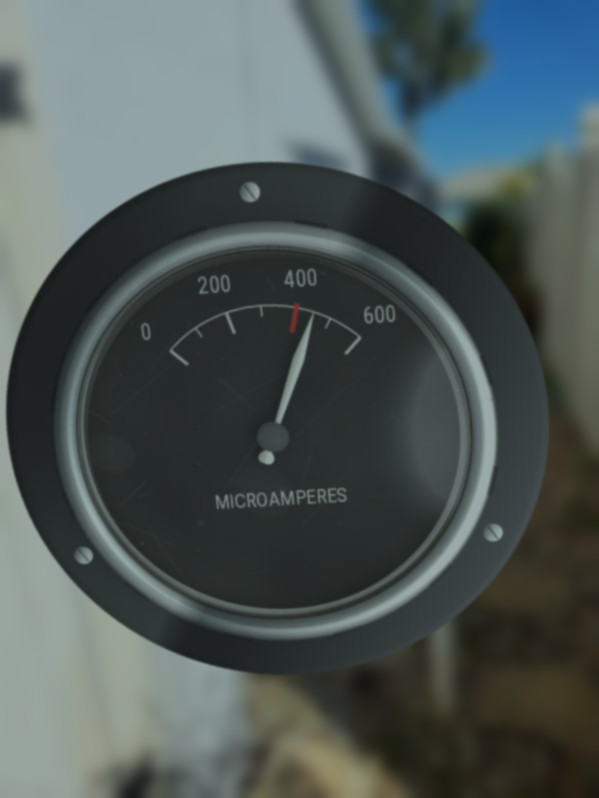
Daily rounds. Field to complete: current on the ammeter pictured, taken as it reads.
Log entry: 450 µA
